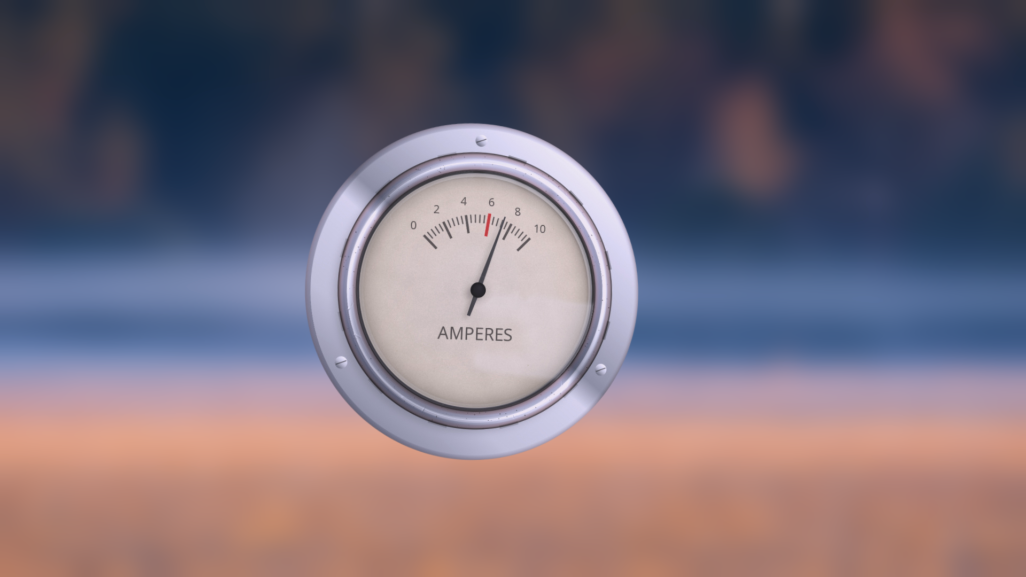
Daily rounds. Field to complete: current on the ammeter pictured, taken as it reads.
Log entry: 7.2 A
